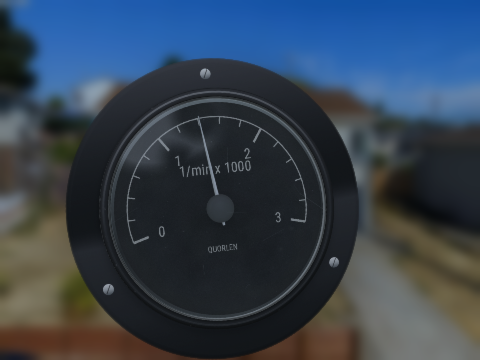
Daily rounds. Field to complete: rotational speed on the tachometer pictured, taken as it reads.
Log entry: 1400 rpm
